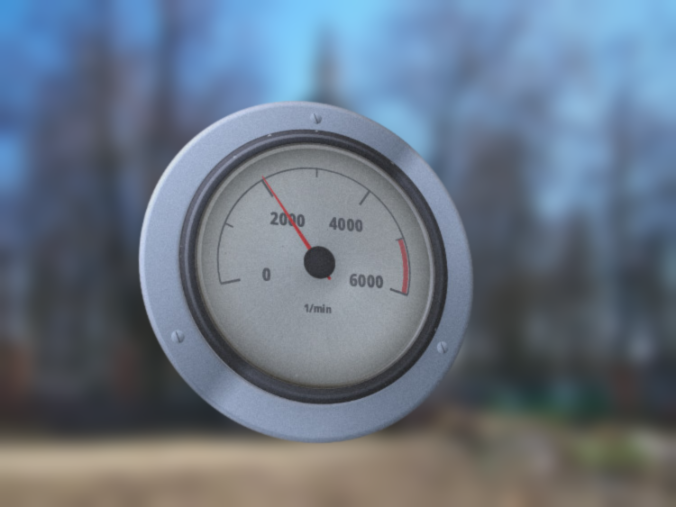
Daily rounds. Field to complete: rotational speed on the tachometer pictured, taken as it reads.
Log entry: 2000 rpm
